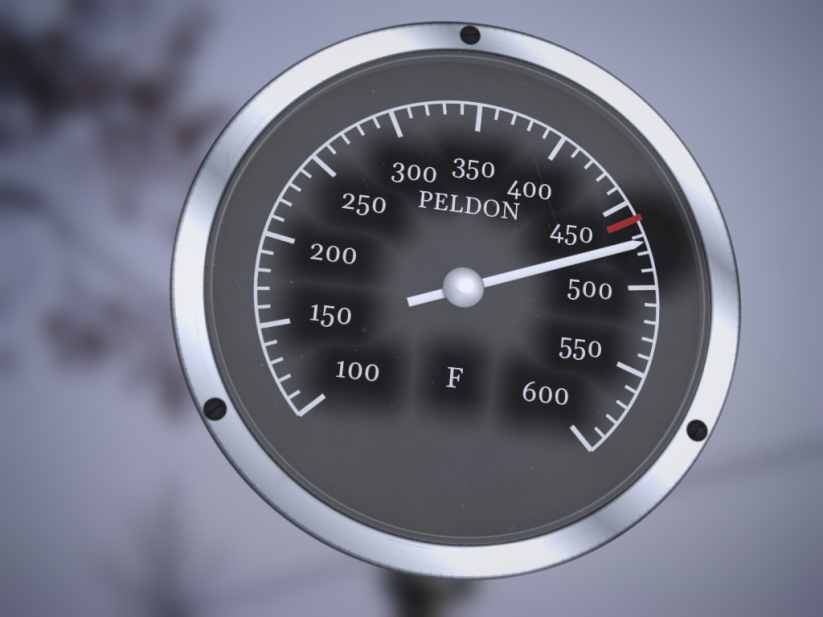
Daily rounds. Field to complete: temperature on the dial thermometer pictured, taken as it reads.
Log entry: 475 °F
